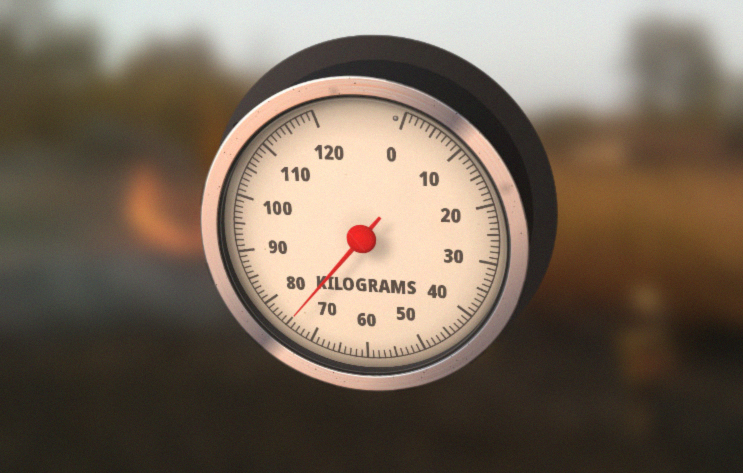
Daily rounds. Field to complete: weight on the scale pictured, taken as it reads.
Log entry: 75 kg
